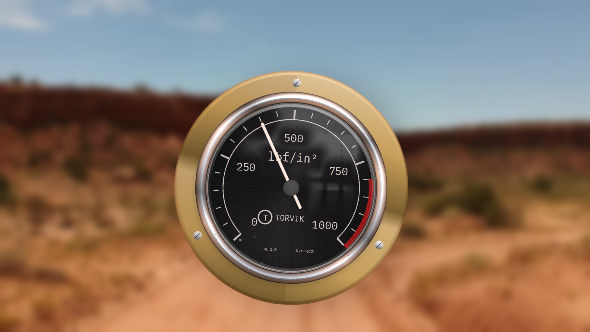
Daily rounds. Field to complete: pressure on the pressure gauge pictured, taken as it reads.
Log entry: 400 psi
